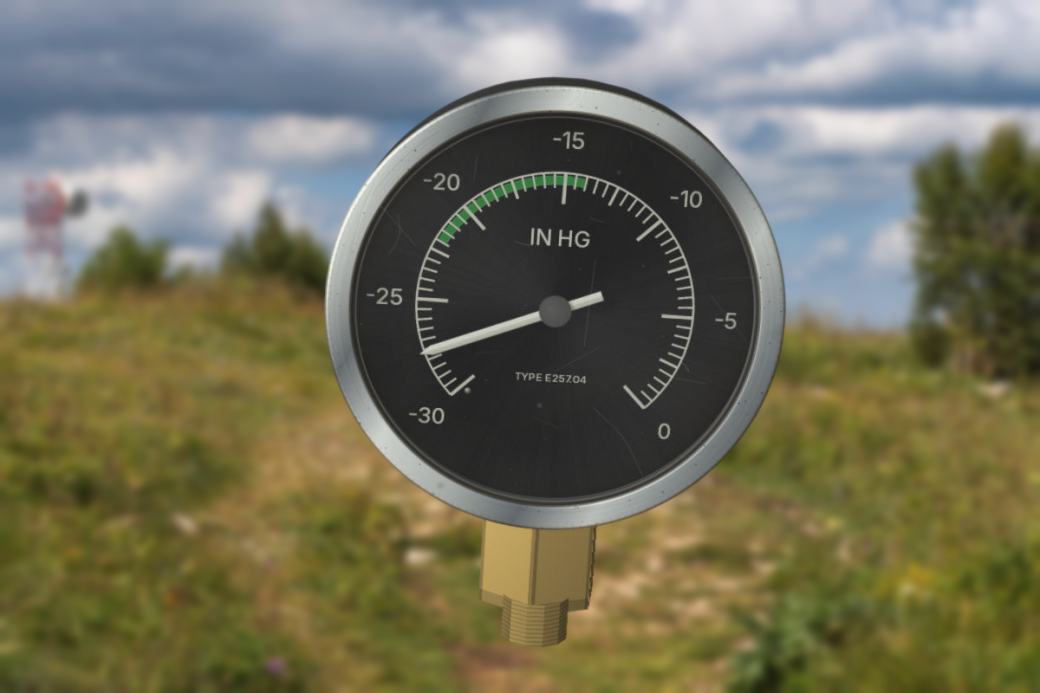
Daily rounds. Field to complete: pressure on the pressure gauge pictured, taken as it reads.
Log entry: -27.5 inHg
